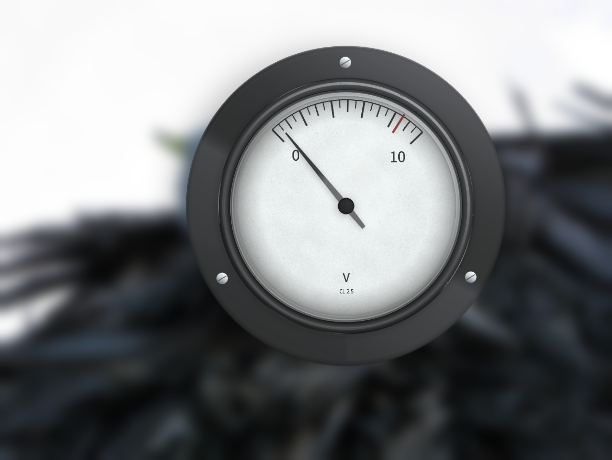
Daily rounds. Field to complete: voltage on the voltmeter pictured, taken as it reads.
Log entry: 0.5 V
